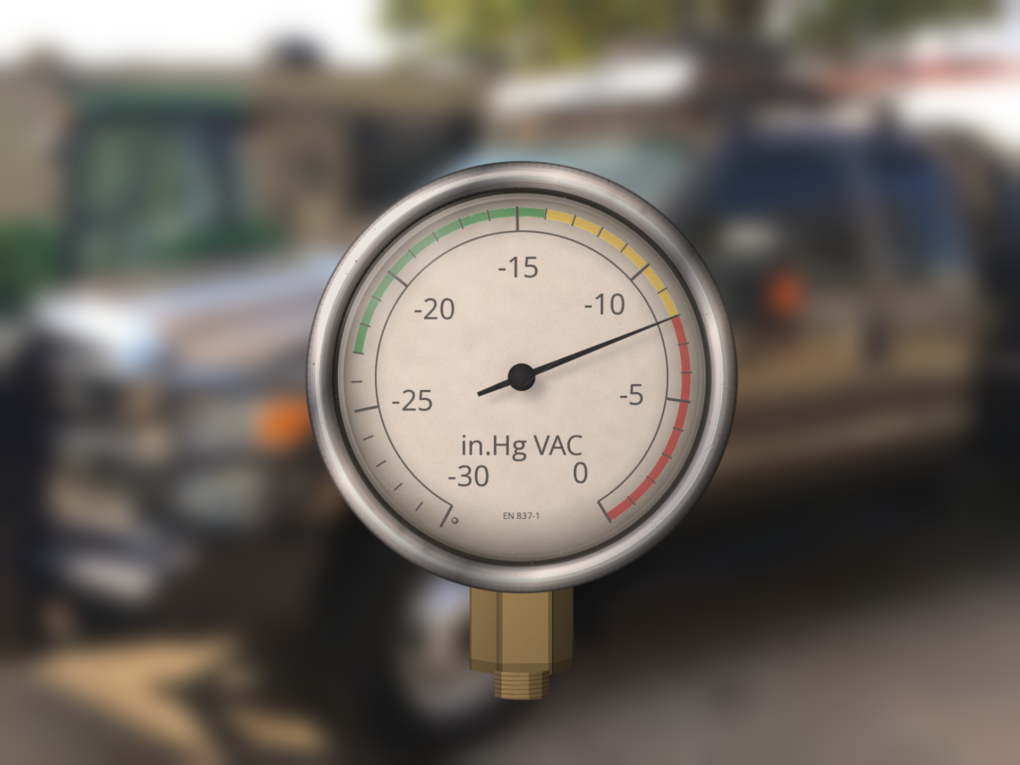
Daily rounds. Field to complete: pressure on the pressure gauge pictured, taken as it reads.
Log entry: -8 inHg
